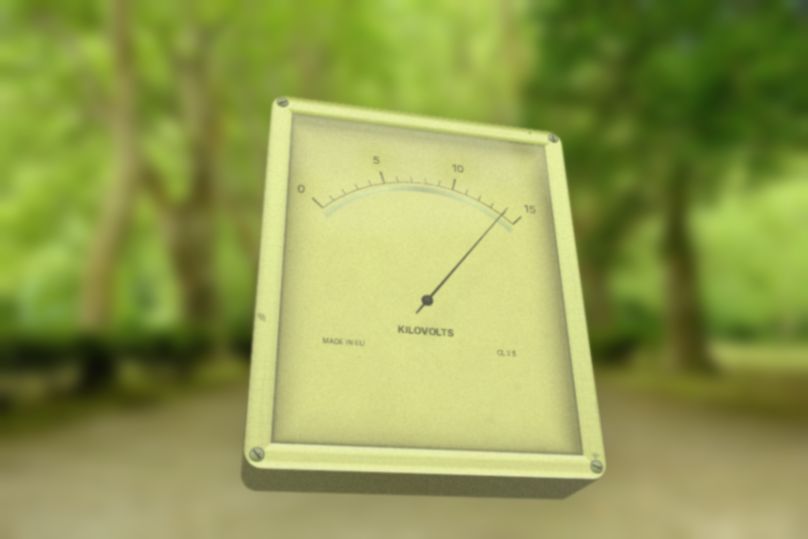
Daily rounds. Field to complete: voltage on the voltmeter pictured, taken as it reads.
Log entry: 14 kV
